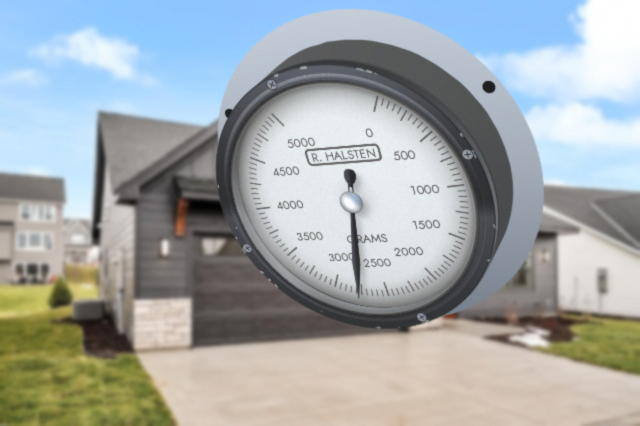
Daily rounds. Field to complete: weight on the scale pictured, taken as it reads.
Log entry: 2750 g
